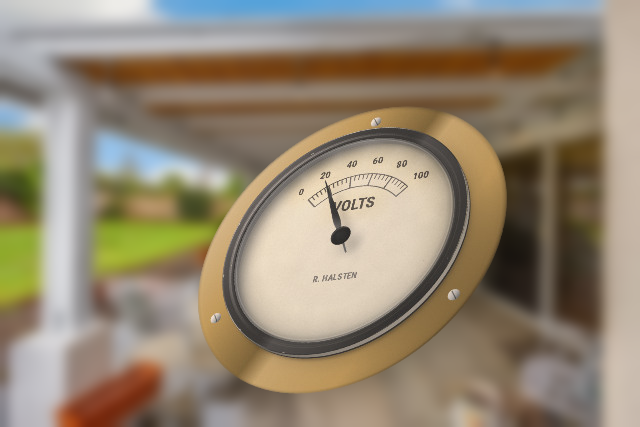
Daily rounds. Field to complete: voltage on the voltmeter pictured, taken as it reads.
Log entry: 20 V
